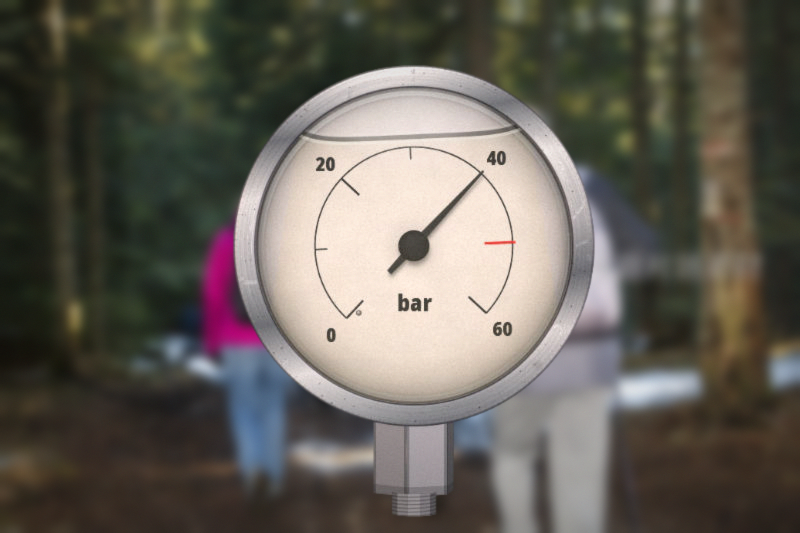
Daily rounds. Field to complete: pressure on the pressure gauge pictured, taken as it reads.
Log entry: 40 bar
